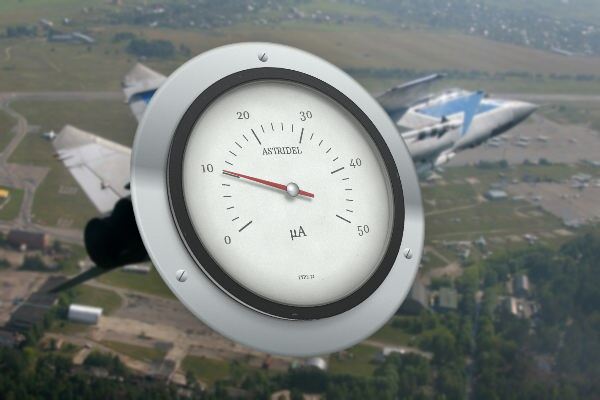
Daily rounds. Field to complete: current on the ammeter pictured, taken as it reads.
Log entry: 10 µA
